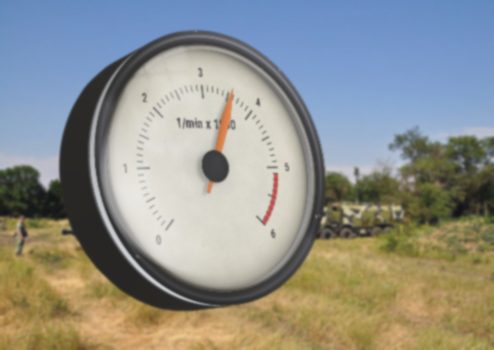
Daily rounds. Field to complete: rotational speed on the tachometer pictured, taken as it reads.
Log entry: 3500 rpm
